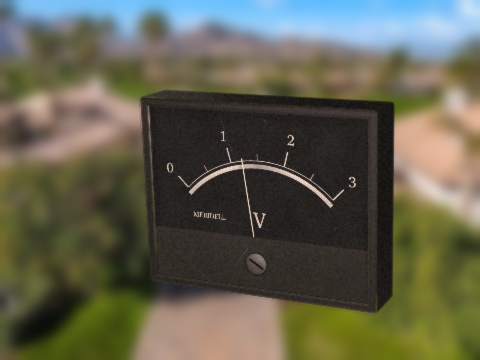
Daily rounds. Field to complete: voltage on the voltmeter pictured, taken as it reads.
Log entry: 1.25 V
